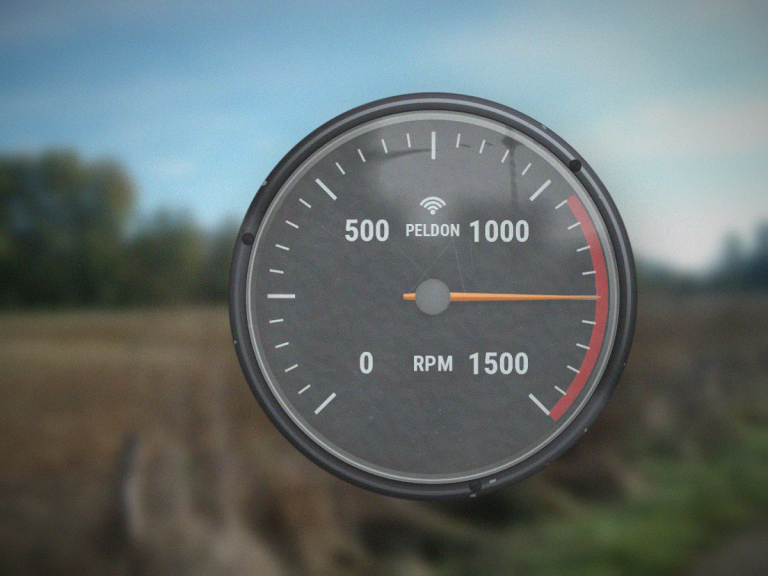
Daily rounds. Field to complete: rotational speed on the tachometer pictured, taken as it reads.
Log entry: 1250 rpm
